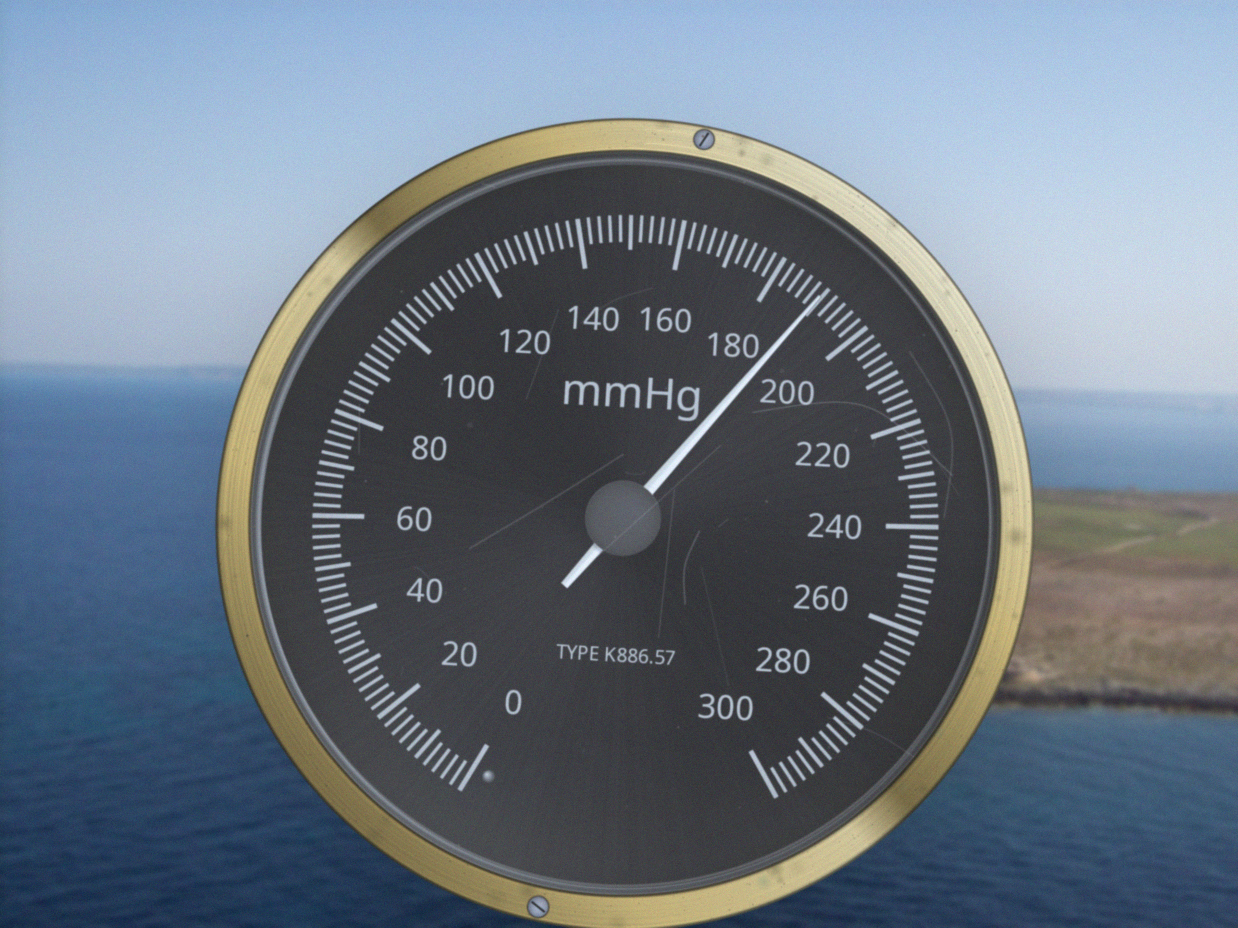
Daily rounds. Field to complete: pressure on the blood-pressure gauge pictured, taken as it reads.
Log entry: 190 mmHg
